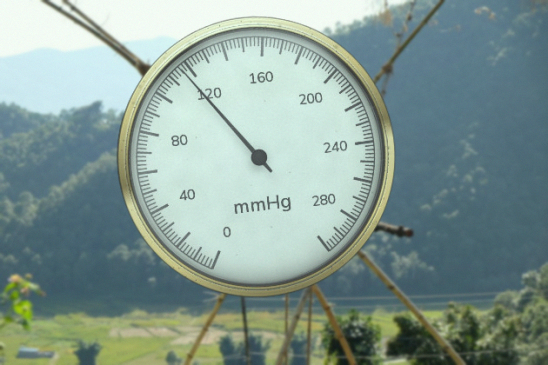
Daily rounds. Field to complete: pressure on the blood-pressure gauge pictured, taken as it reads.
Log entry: 116 mmHg
